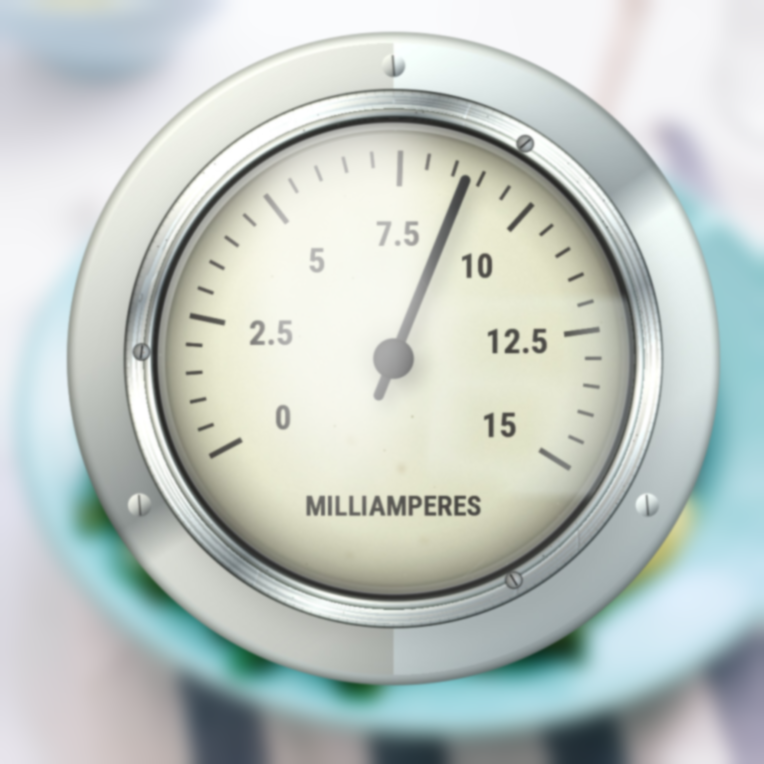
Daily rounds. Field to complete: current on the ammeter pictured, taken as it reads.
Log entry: 8.75 mA
